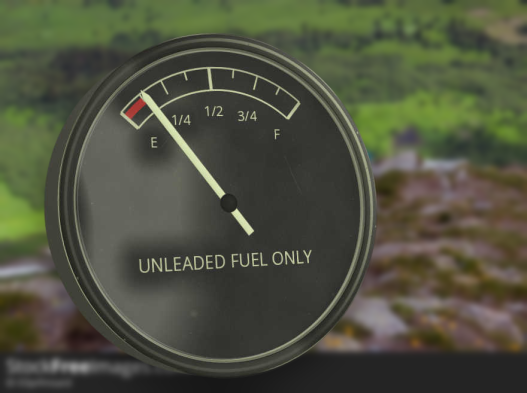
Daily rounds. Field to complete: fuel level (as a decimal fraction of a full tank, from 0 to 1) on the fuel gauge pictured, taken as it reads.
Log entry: 0.125
